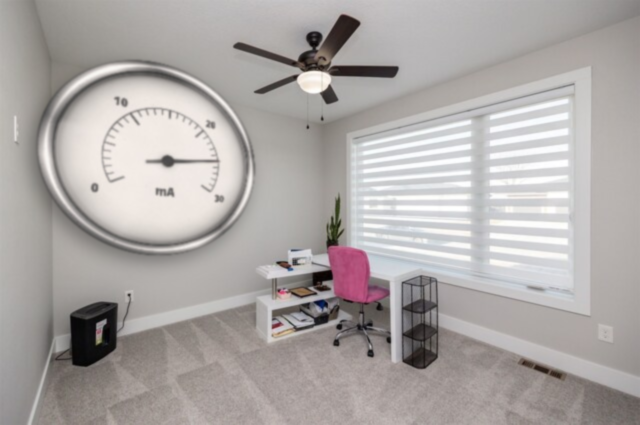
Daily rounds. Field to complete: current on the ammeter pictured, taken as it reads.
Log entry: 25 mA
